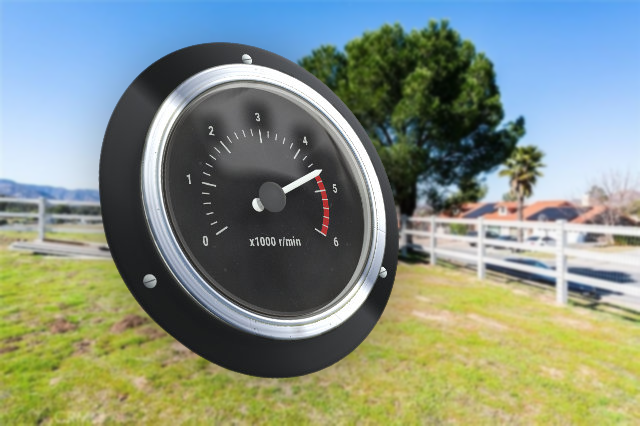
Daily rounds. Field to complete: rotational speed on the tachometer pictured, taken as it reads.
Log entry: 4600 rpm
